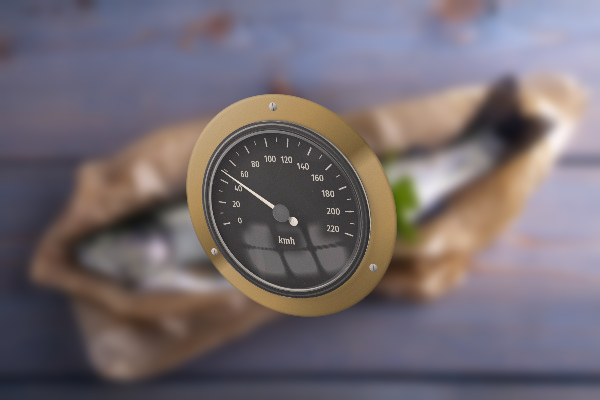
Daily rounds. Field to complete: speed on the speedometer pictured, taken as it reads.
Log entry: 50 km/h
